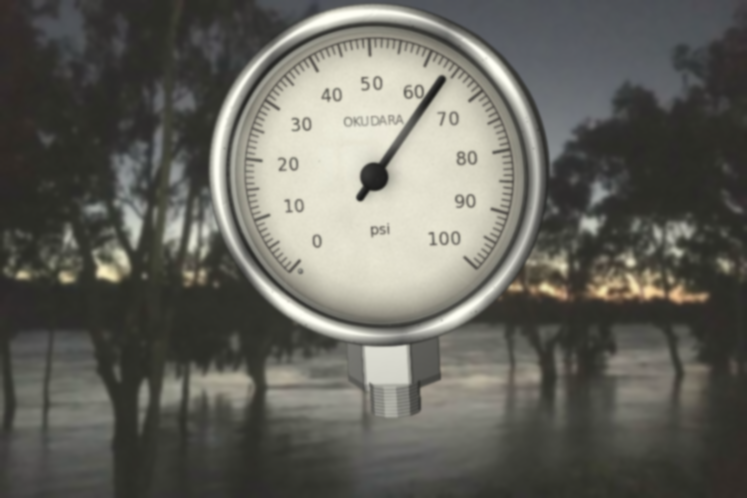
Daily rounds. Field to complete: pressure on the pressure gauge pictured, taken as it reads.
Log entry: 64 psi
